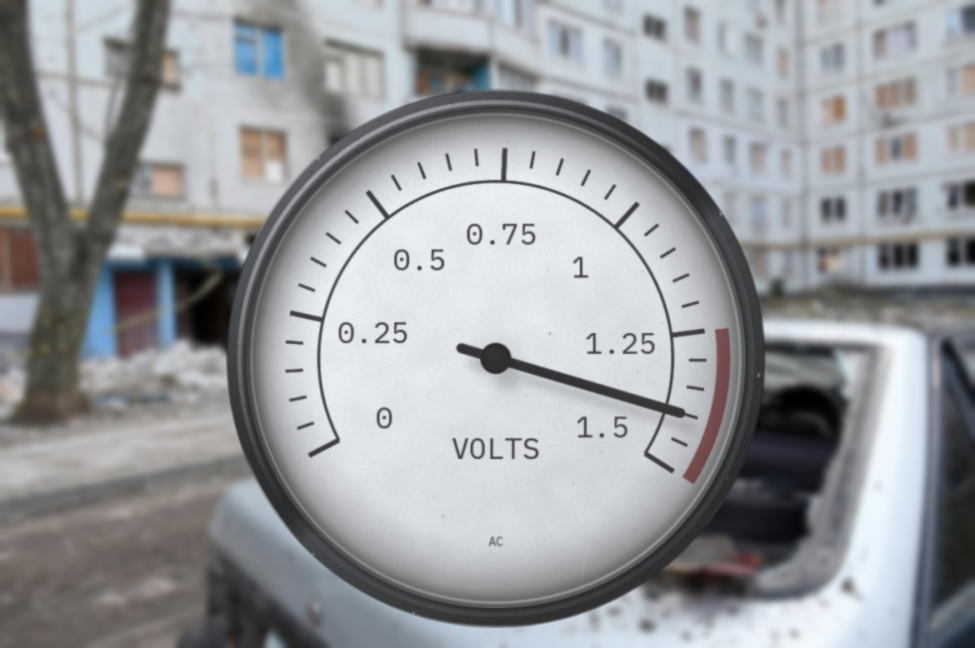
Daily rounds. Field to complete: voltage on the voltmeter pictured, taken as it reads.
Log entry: 1.4 V
